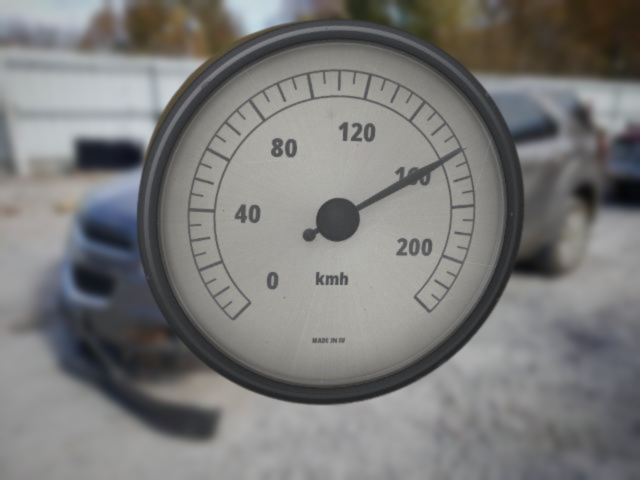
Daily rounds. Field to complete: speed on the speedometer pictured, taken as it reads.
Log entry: 160 km/h
